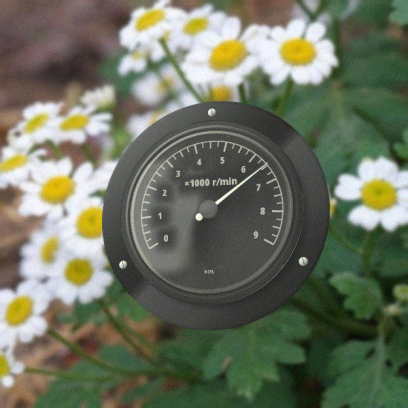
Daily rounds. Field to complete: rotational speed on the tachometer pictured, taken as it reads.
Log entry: 6500 rpm
